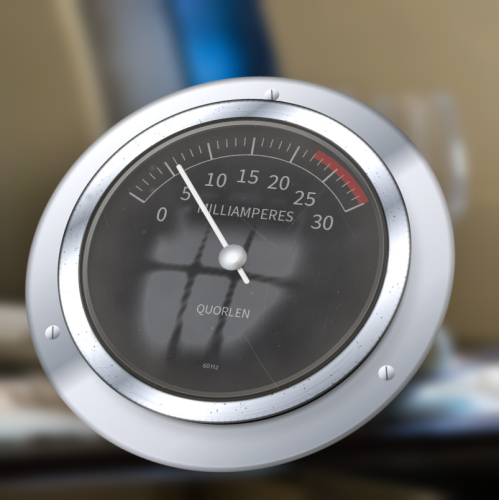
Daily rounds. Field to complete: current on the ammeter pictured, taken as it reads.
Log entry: 6 mA
